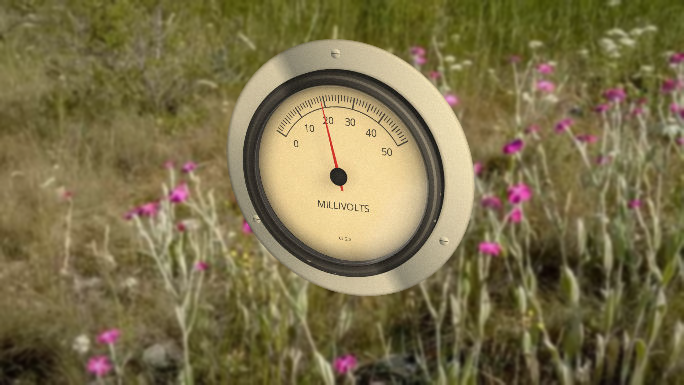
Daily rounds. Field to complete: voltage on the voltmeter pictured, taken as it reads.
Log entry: 20 mV
